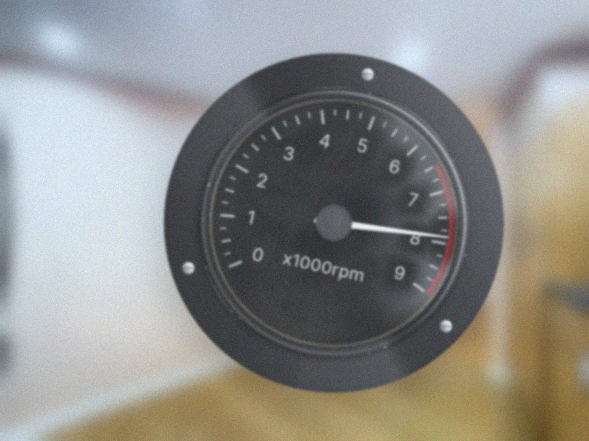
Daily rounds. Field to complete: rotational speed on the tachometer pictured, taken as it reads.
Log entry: 7875 rpm
